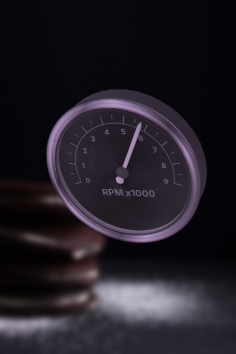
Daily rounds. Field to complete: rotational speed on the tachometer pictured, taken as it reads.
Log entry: 5750 rpm
